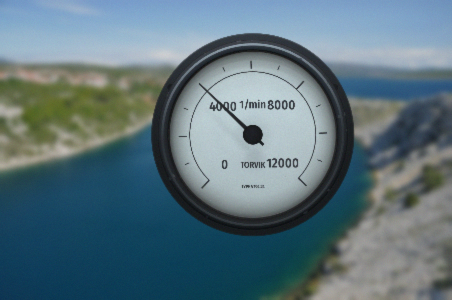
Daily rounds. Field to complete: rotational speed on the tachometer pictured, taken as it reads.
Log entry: 4000 rpm
